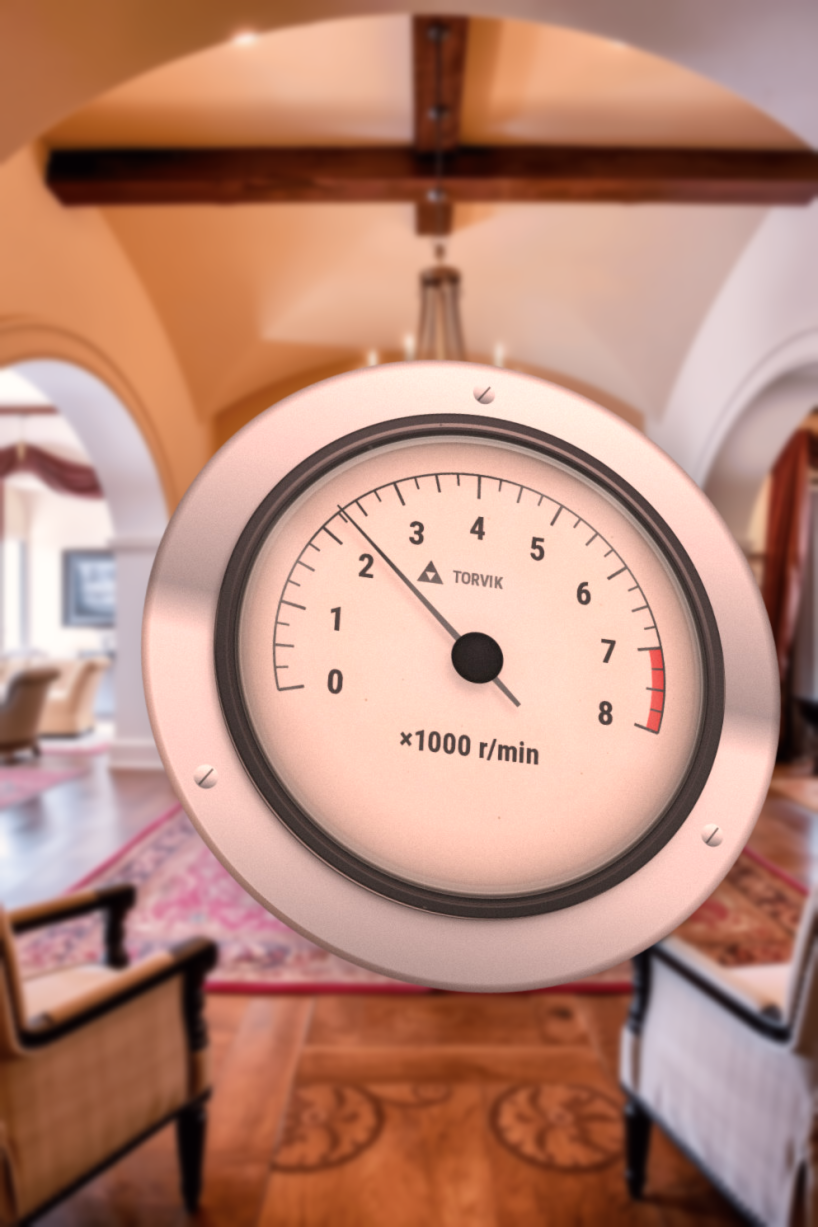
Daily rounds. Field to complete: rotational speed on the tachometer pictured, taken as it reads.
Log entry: 2250 rpm
